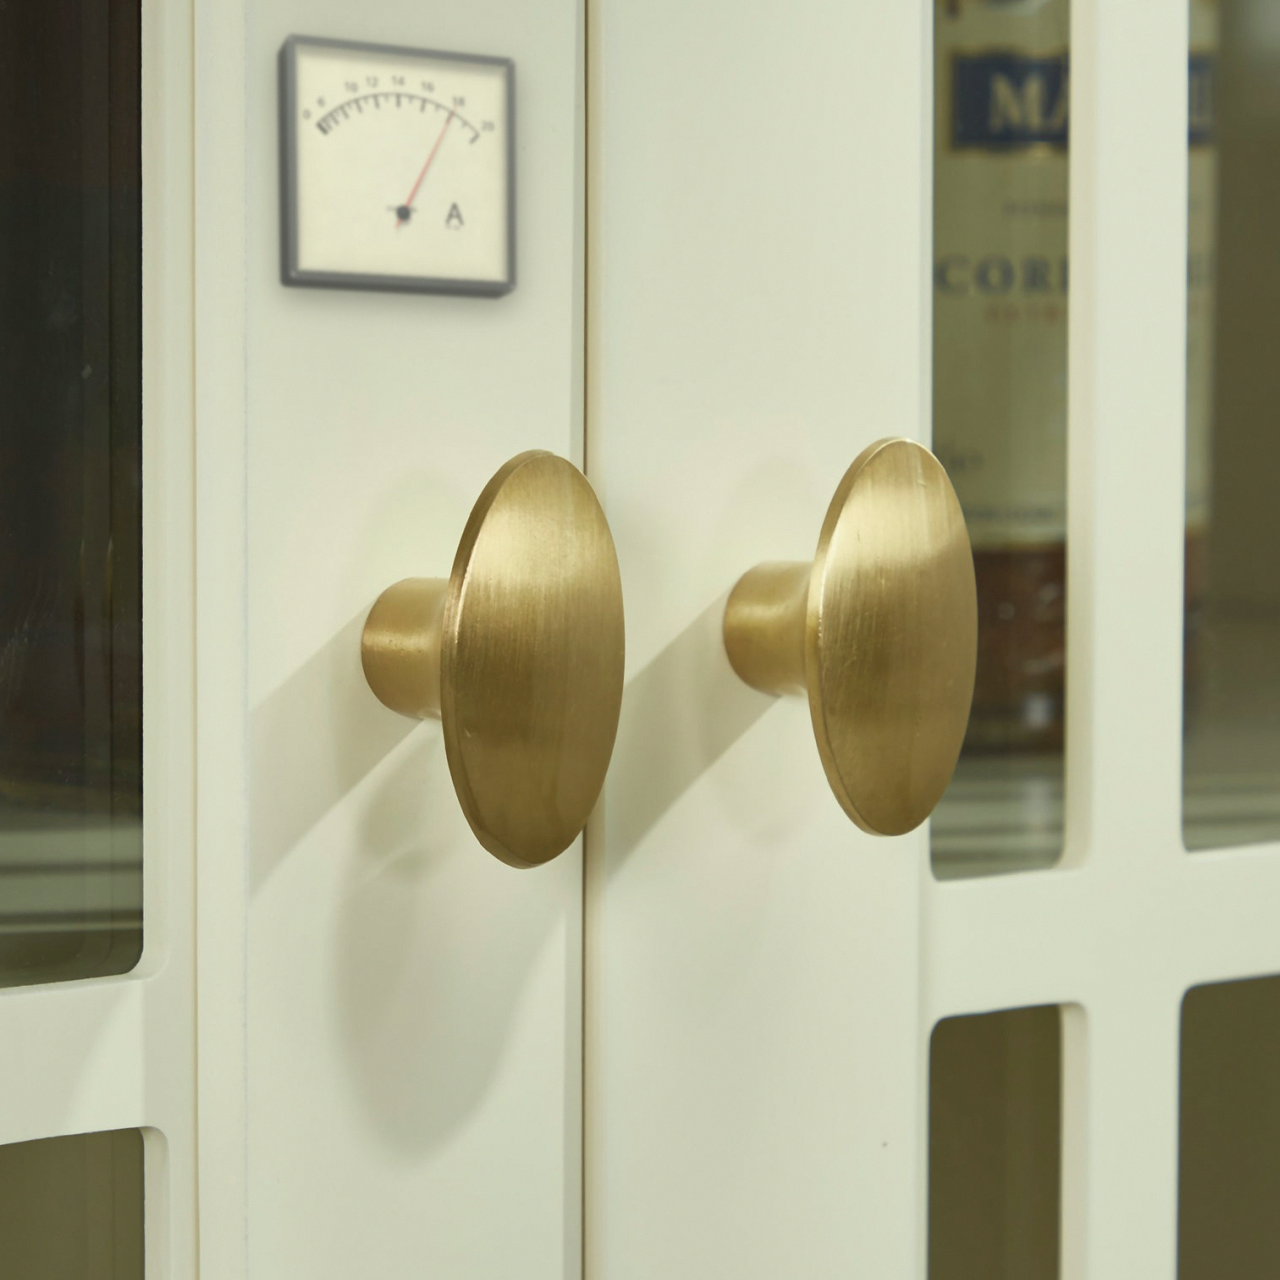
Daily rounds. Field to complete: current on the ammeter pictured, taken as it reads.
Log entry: 18 A
